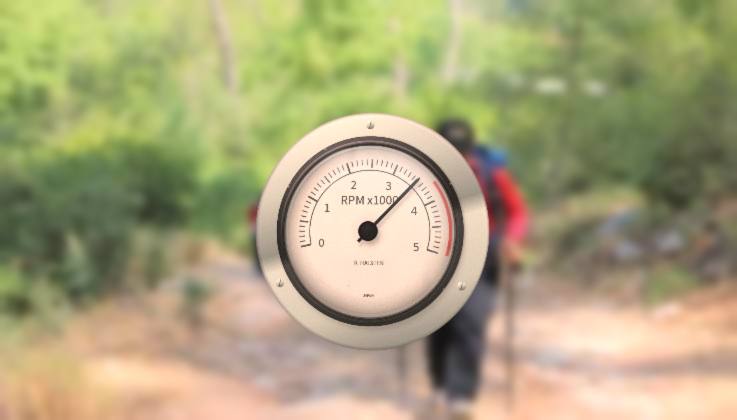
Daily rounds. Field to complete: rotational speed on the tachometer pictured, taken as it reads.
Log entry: 3500 rpm
